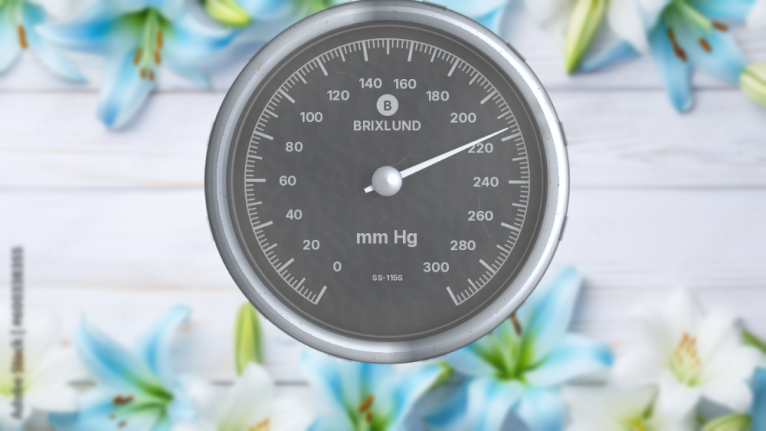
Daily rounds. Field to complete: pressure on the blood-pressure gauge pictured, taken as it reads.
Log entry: 216 mmHg
